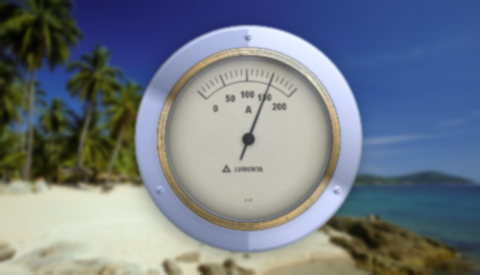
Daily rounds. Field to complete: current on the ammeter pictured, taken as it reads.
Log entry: 150 A
